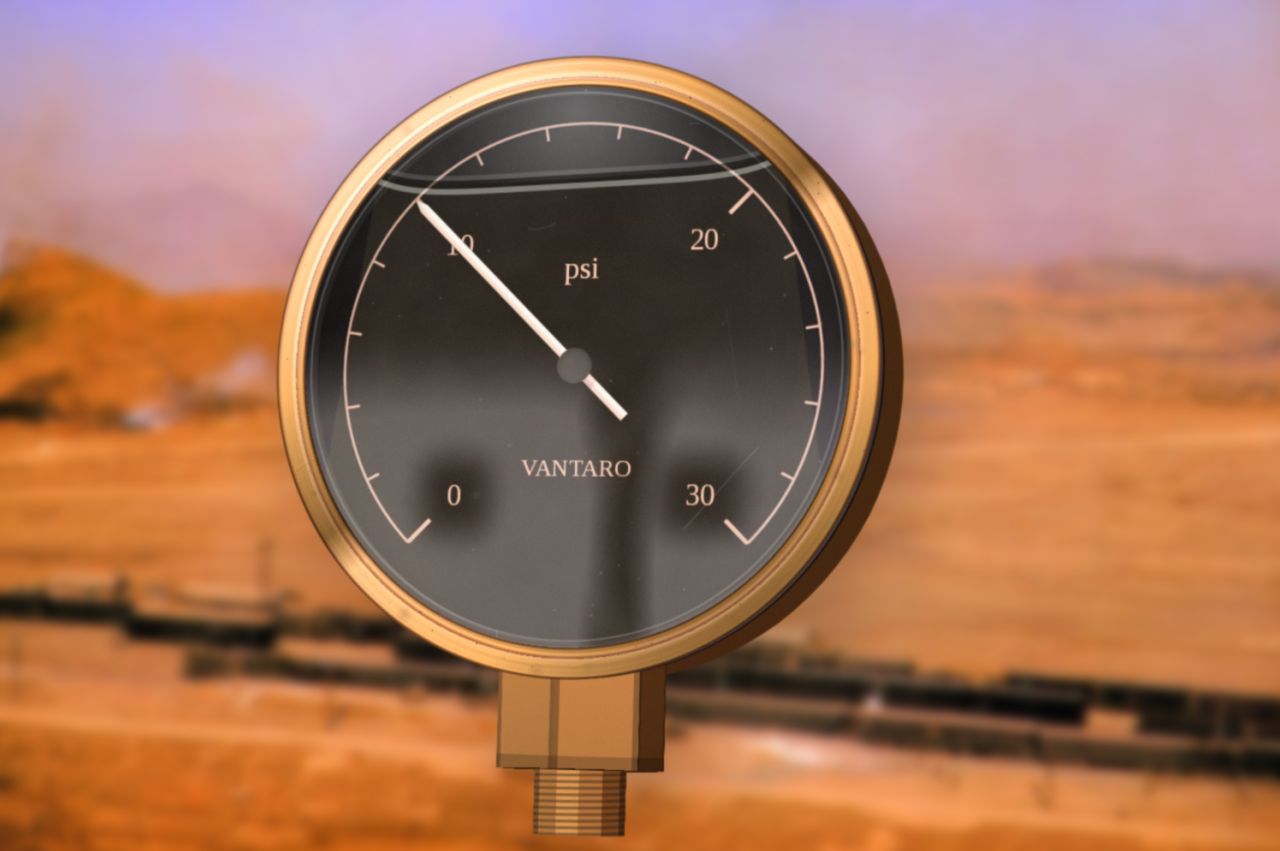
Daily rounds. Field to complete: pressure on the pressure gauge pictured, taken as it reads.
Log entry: 10 psi
